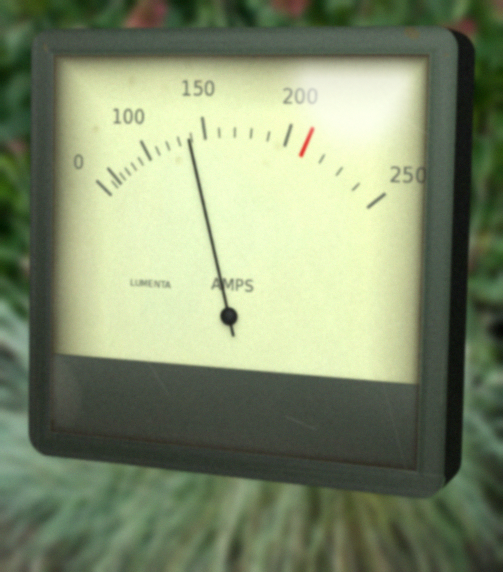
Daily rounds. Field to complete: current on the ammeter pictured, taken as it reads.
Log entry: 140 A
